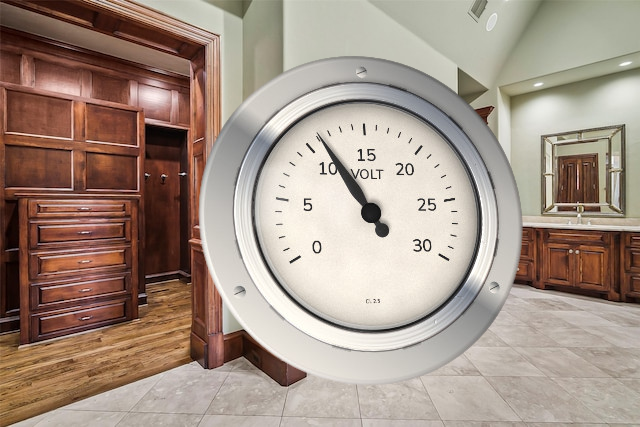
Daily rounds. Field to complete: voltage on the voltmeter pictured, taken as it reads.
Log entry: 11 V
